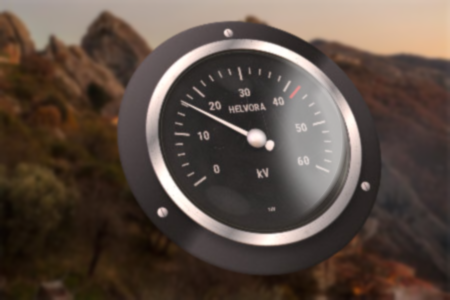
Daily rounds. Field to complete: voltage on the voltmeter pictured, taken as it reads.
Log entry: 16 kV
